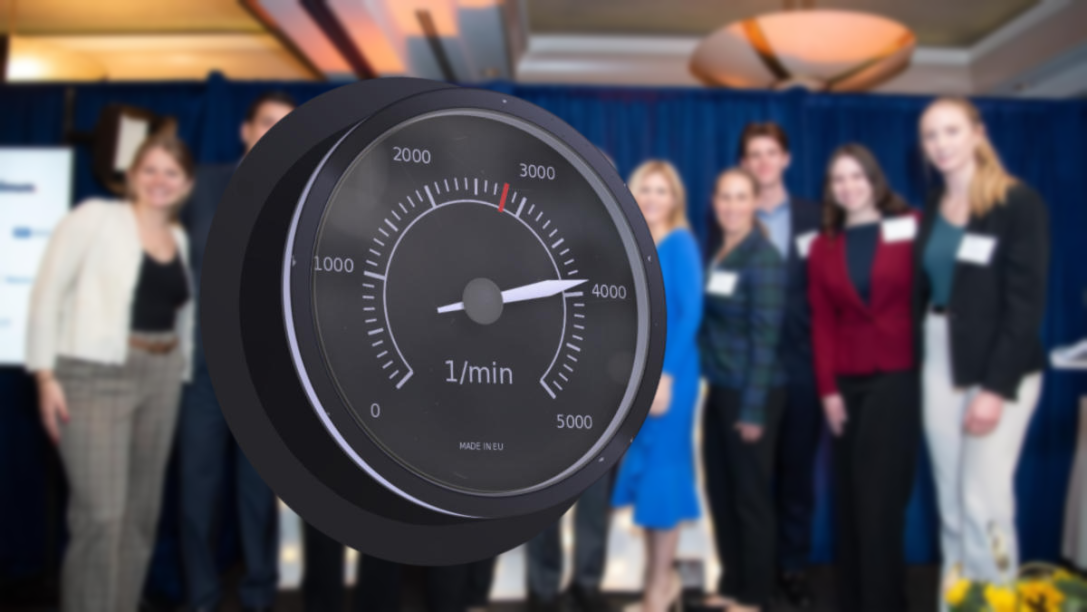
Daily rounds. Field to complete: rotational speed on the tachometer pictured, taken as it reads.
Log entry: 3900 rpm
